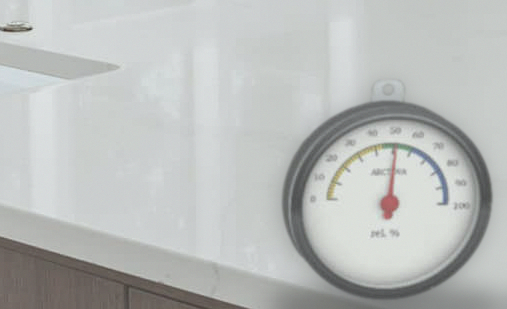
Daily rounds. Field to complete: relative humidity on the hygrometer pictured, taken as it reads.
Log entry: 50 %
